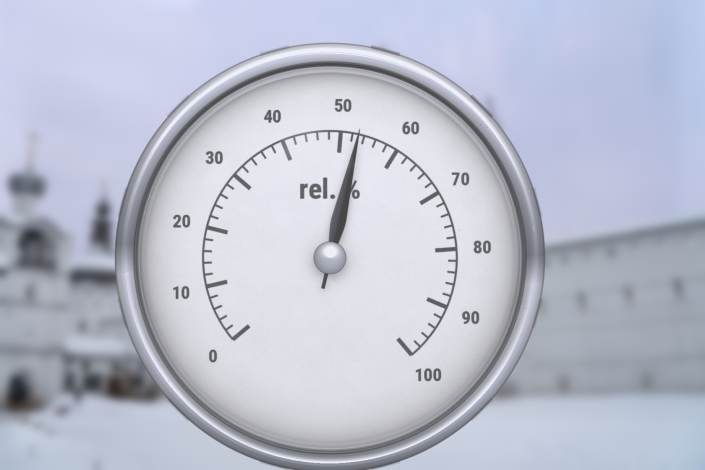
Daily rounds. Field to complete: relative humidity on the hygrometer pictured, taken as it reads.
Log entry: 53 %
